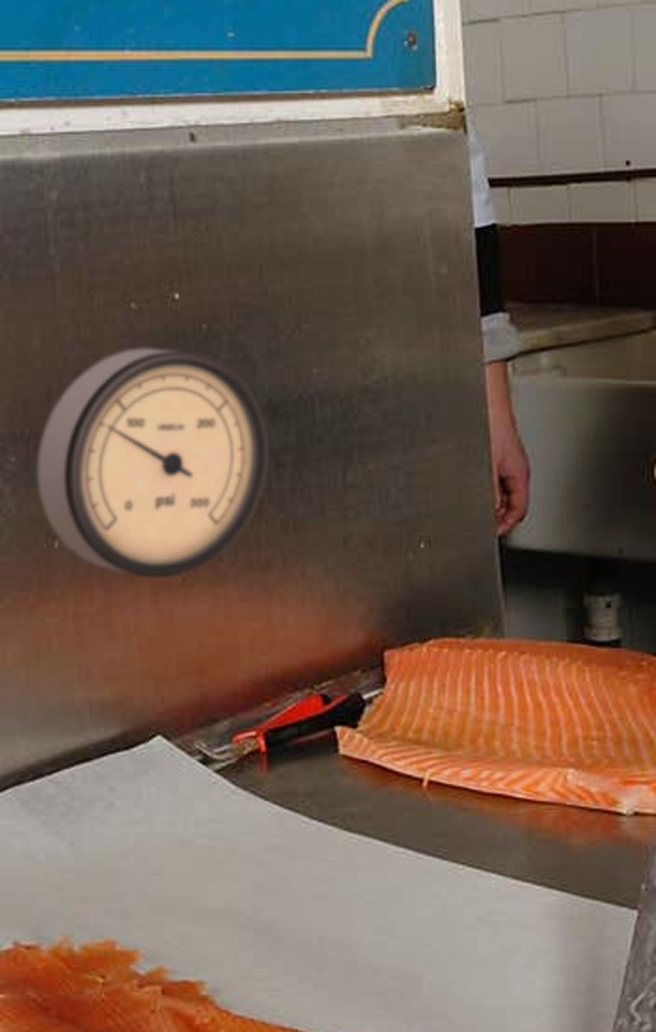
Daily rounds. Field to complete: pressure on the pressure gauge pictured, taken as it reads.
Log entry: 80 psi
